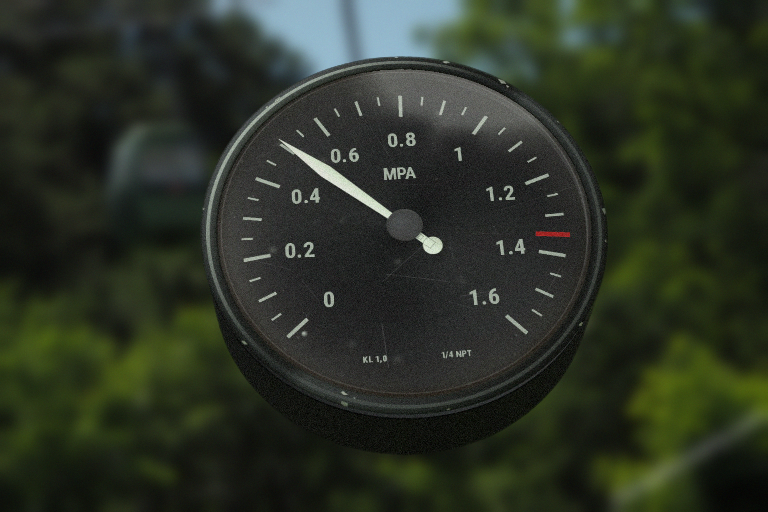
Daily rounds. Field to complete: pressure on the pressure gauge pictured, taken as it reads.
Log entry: 0.5 MPa
